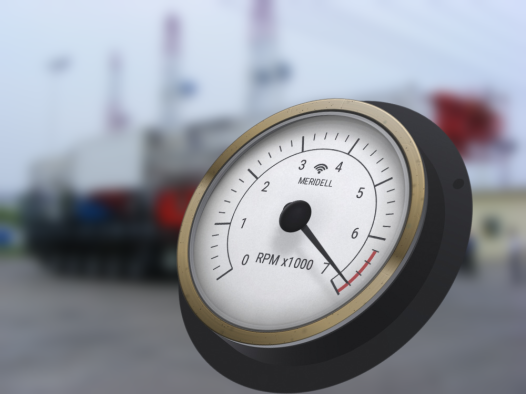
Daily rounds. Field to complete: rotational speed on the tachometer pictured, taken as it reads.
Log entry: 6800 rpm
